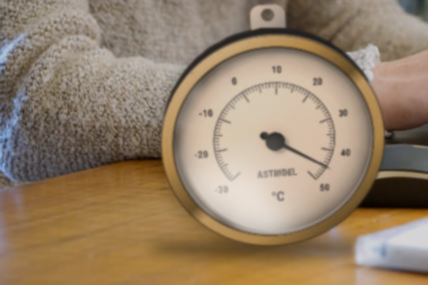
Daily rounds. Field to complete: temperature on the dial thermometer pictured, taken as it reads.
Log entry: 45 °C
